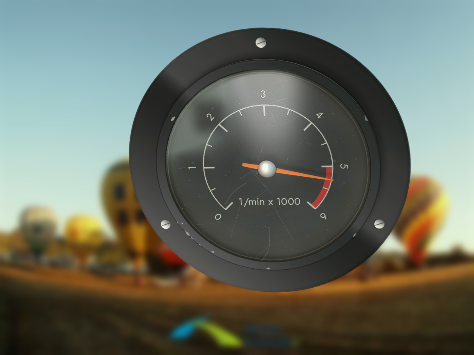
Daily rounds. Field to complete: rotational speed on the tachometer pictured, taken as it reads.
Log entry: 5250 rpm
